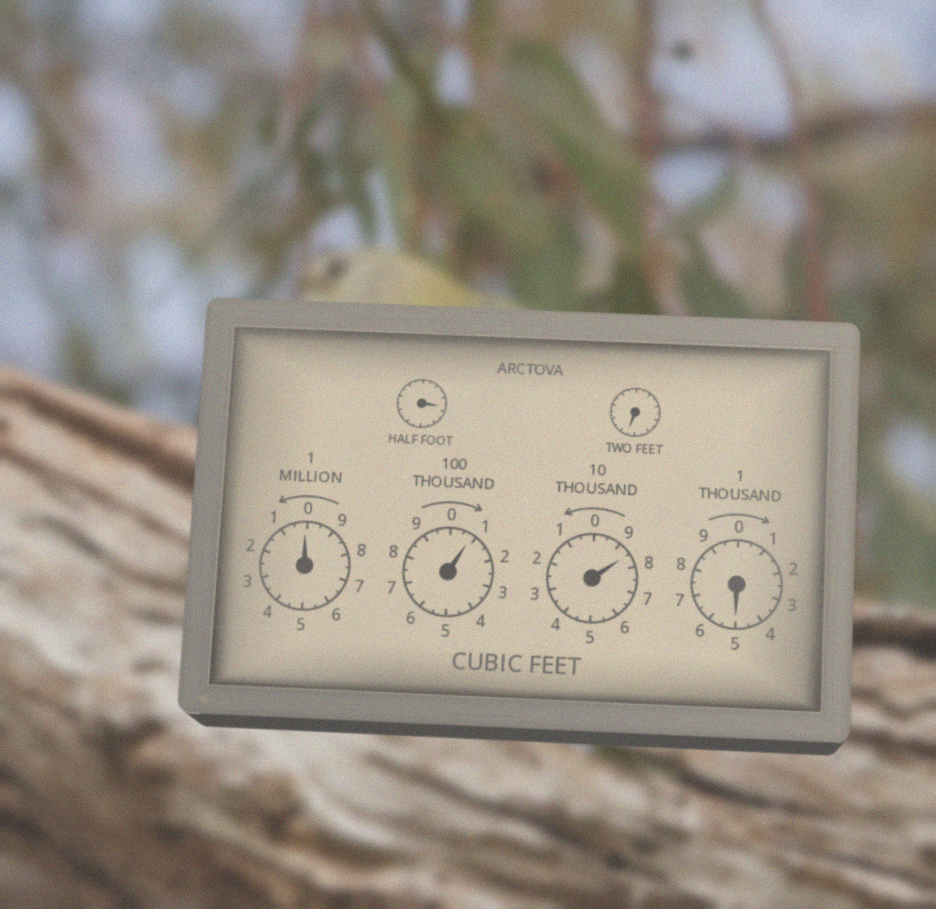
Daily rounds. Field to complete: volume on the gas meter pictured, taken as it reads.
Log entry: 8500 ft³
